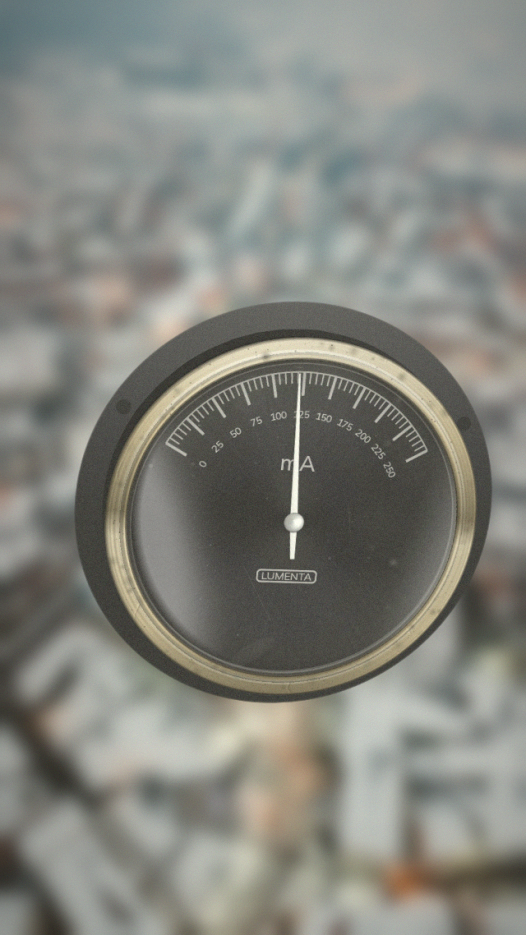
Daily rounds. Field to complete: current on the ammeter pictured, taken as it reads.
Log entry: 120 mA
